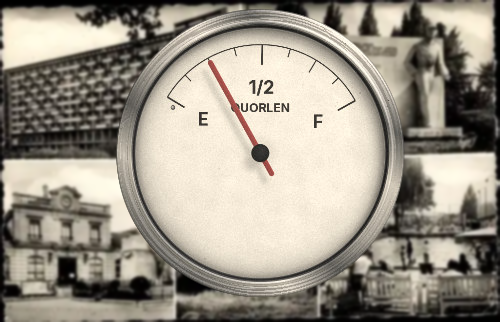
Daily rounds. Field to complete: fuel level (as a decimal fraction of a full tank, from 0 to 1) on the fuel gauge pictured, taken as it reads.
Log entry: 0.25
